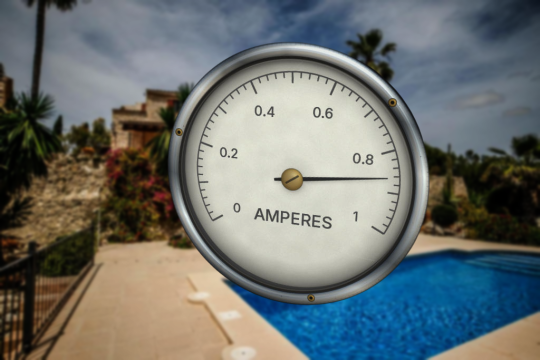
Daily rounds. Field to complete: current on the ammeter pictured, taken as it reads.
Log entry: 0.86 A
